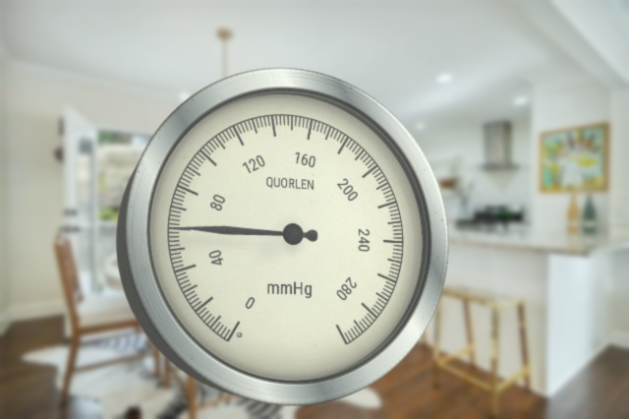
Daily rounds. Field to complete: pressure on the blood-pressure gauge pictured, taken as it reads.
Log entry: 60 mmHg
